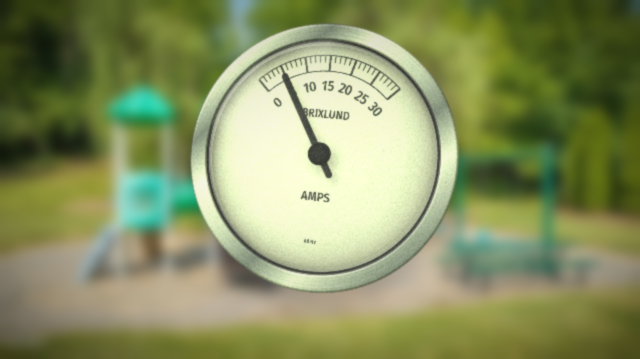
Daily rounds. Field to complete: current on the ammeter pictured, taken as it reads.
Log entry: 5 A
